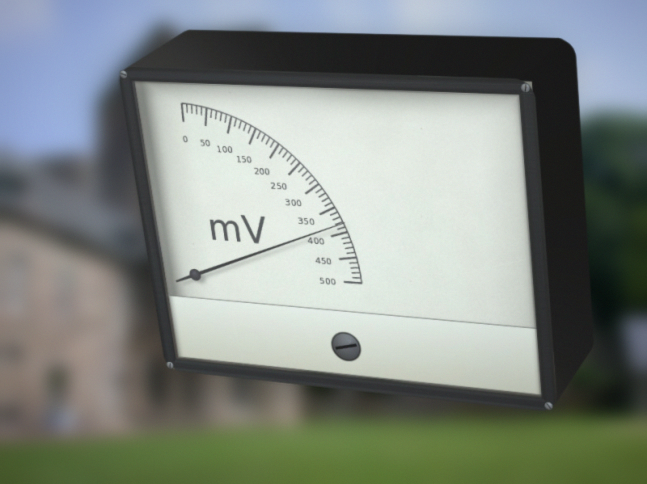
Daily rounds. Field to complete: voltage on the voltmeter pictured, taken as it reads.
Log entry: 380 mV
